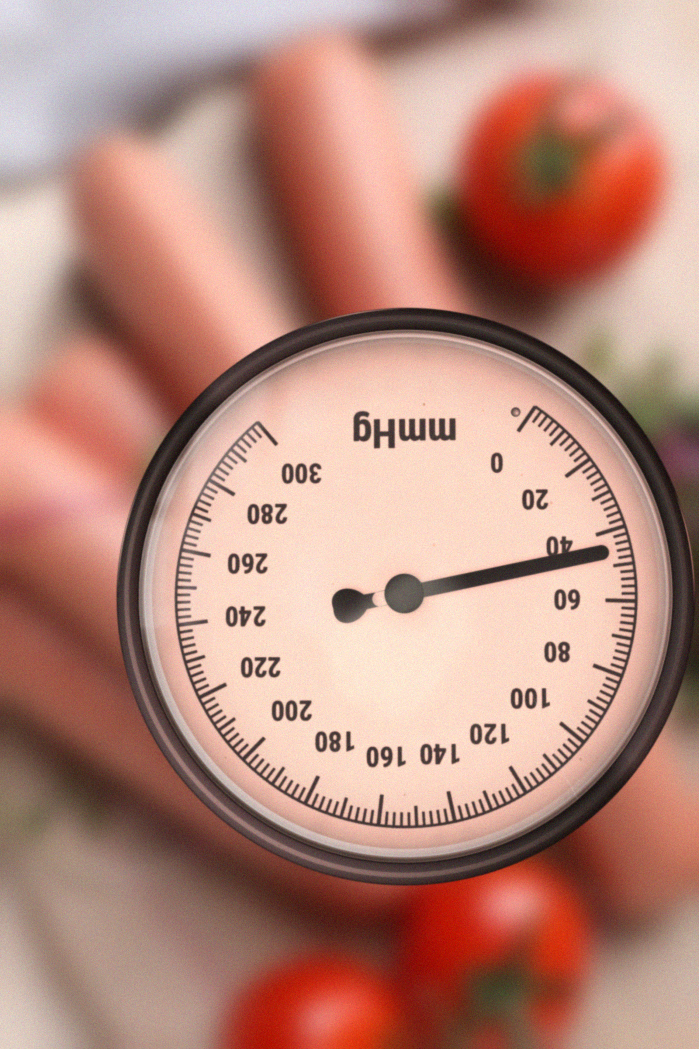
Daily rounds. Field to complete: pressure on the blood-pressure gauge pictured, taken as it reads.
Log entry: 46 mmHg
